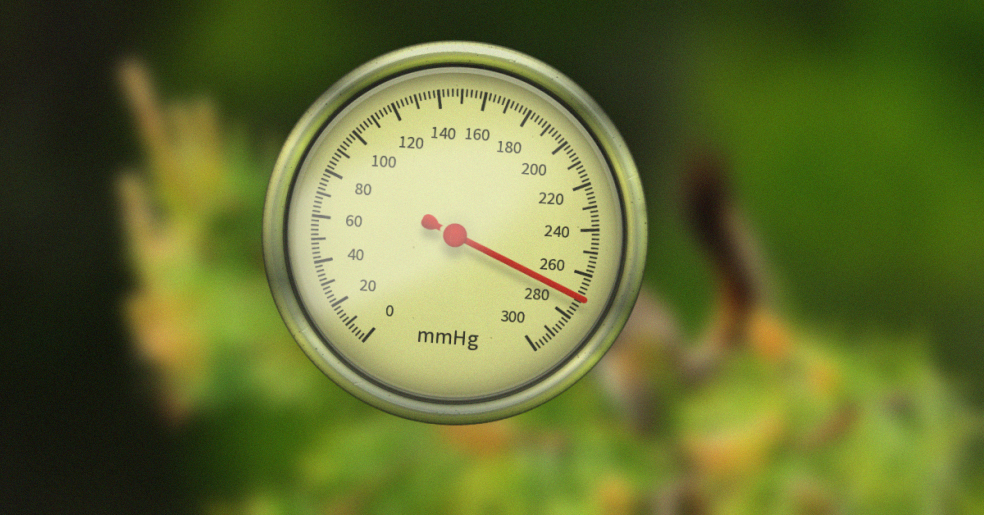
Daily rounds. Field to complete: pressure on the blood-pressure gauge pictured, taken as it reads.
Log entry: 270 mmHg
